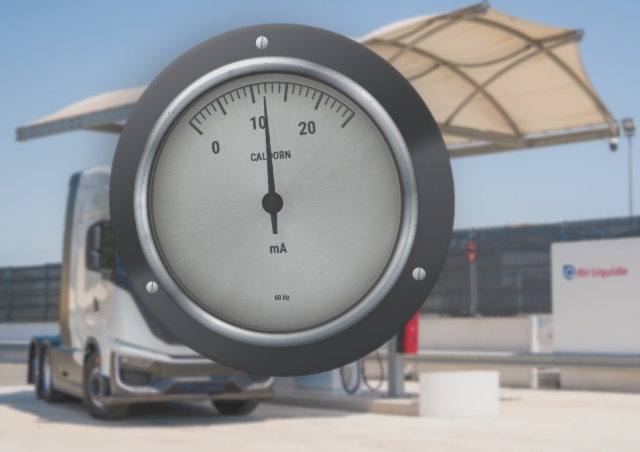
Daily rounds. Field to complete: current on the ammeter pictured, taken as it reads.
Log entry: 12 mA
